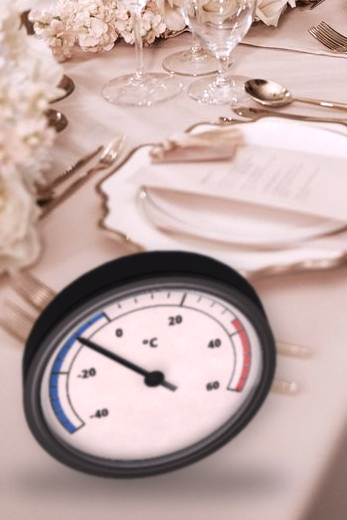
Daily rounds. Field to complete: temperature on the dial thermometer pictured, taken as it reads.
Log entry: -8 °C
